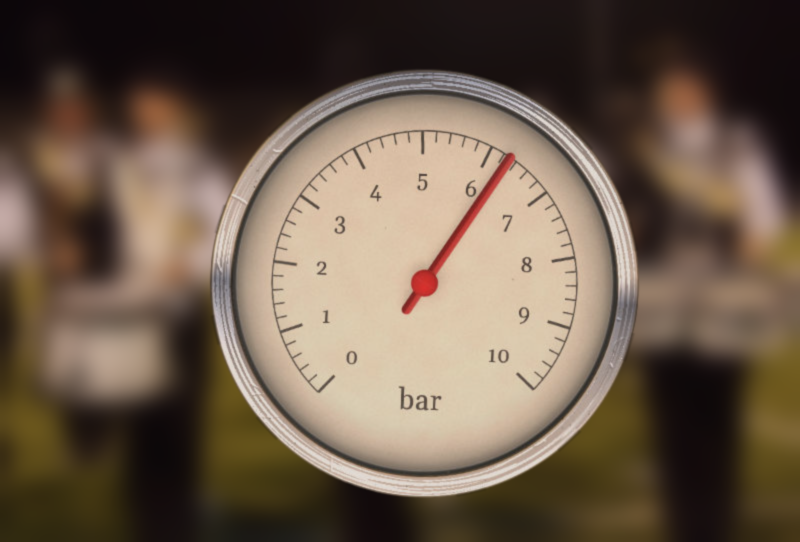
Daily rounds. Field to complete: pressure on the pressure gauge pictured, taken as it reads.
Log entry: 6.3 bar
